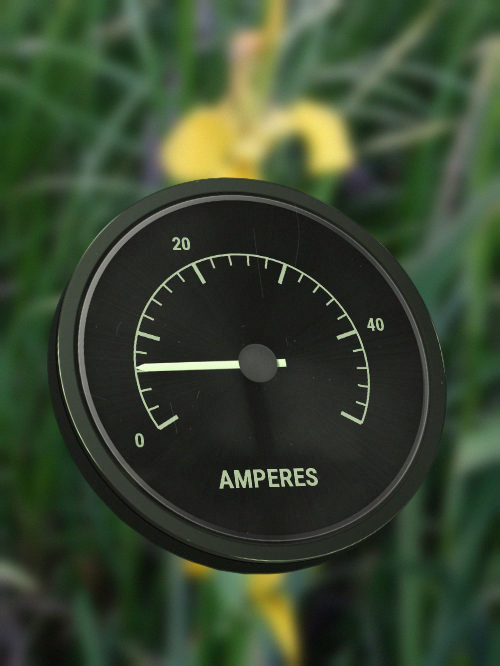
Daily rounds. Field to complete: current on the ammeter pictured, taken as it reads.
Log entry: 6 A
